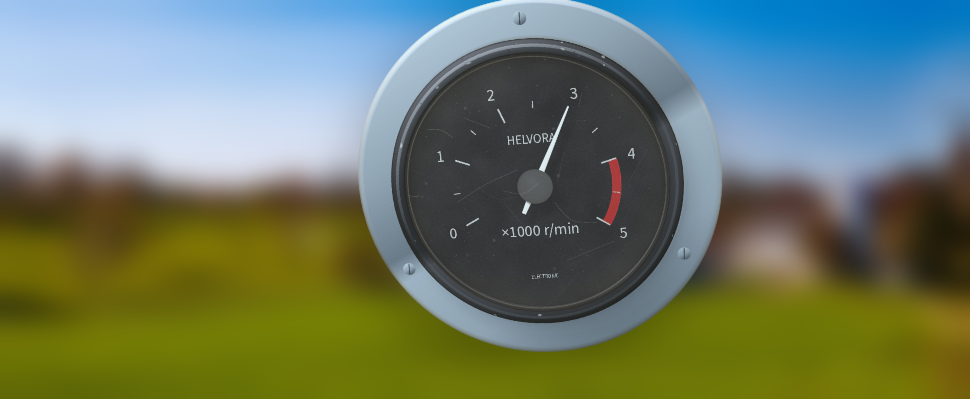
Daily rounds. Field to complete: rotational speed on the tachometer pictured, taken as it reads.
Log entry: 3000 rpm
